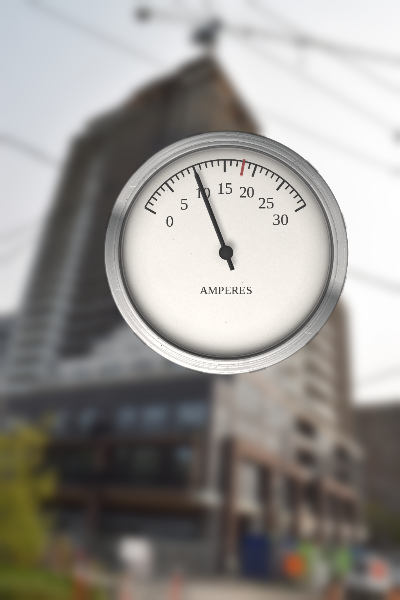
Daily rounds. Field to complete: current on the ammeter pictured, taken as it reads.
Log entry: 10 A
